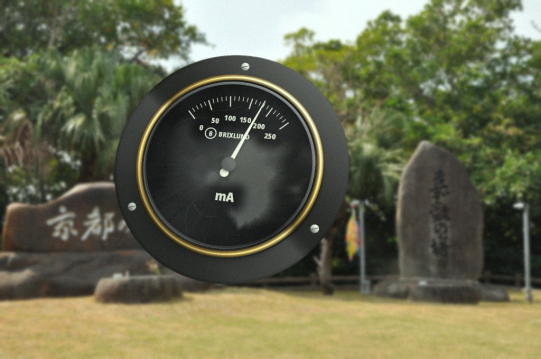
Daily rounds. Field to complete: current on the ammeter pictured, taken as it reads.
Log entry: 180 mA
